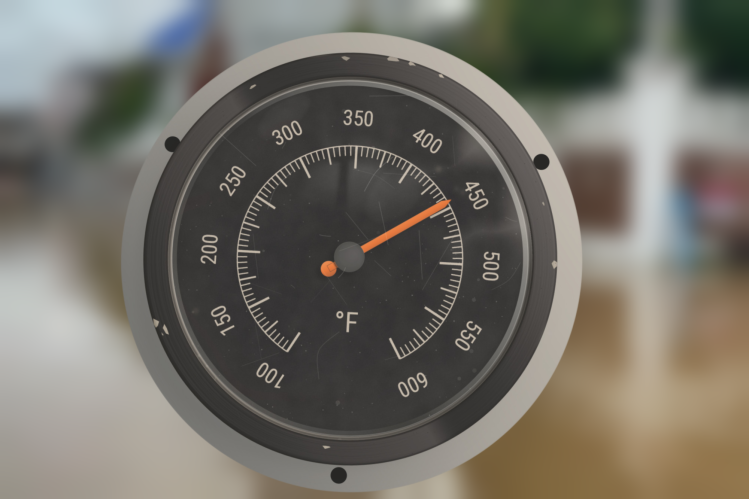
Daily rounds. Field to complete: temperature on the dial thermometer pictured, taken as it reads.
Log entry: 445 °F
